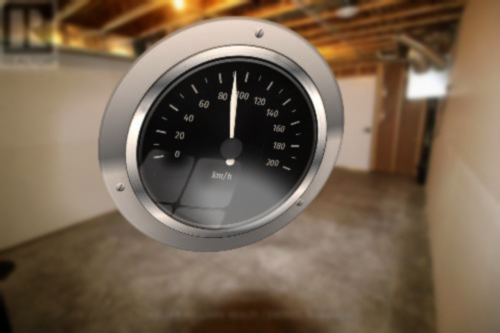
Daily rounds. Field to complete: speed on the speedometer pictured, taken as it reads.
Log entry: 90 km/h
